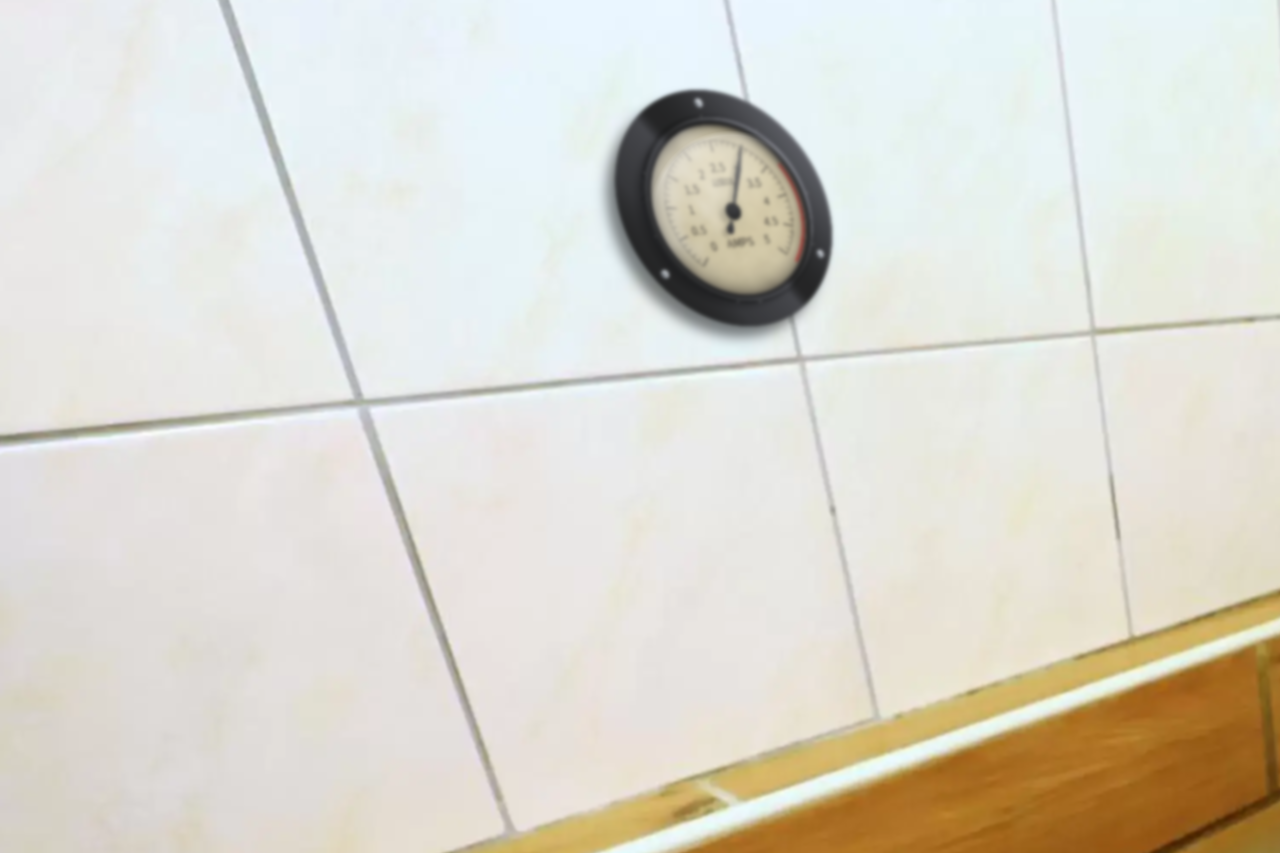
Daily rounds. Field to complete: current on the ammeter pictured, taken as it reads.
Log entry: 3 A
